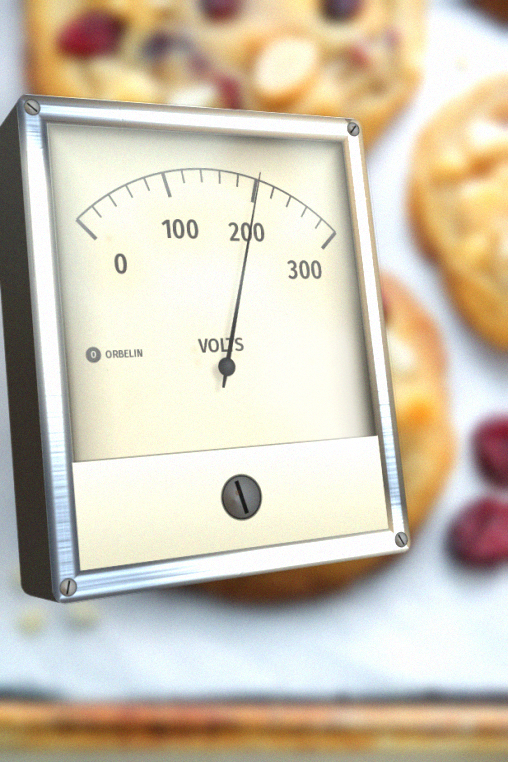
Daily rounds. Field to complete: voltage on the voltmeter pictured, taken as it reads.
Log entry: 200 V
